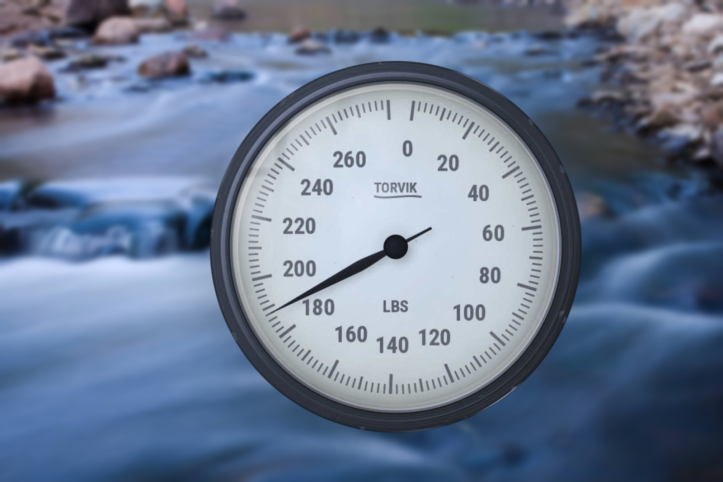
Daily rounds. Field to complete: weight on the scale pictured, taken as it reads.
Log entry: 188 lb
